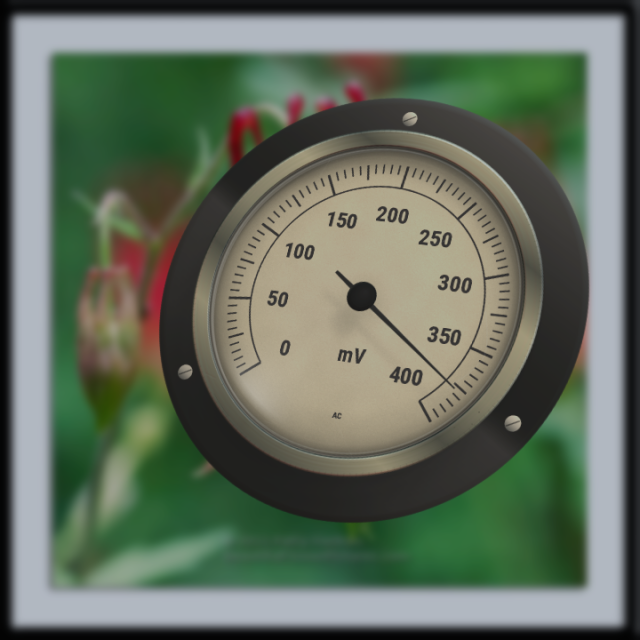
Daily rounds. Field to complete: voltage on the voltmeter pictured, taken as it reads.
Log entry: 377.5 mV
